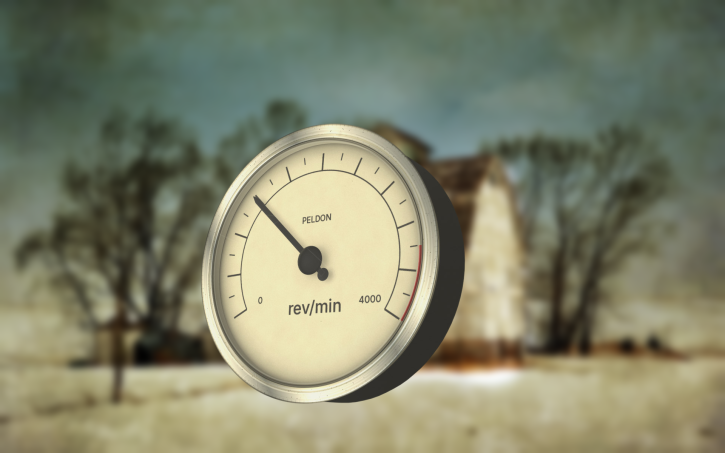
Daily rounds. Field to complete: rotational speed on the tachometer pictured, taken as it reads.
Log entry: 1200 rpm
